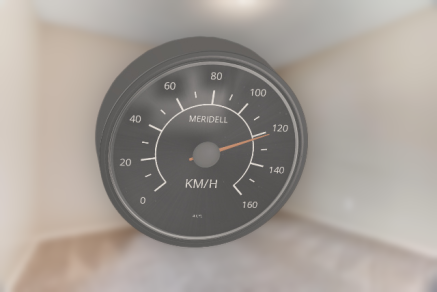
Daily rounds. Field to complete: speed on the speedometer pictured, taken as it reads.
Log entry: 120 km/h
